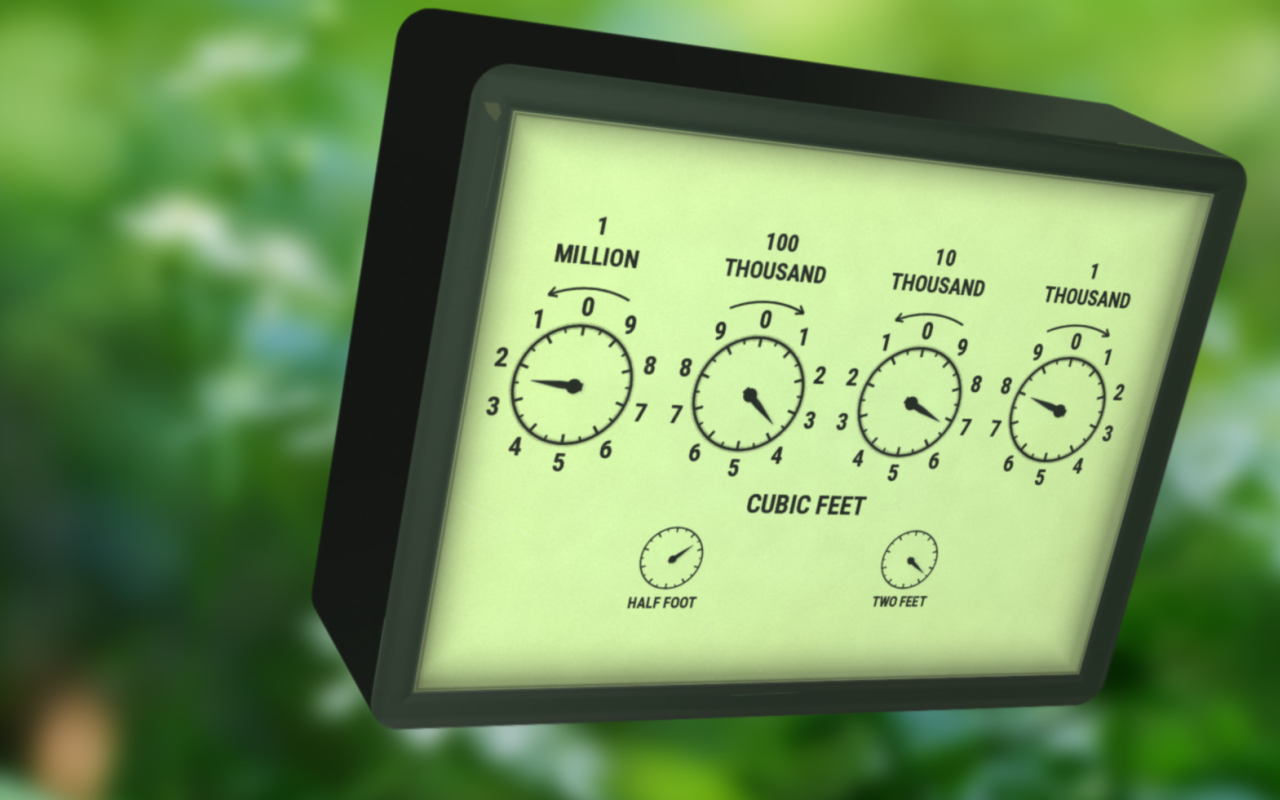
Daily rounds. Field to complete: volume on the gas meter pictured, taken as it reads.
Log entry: 236800 ft³
